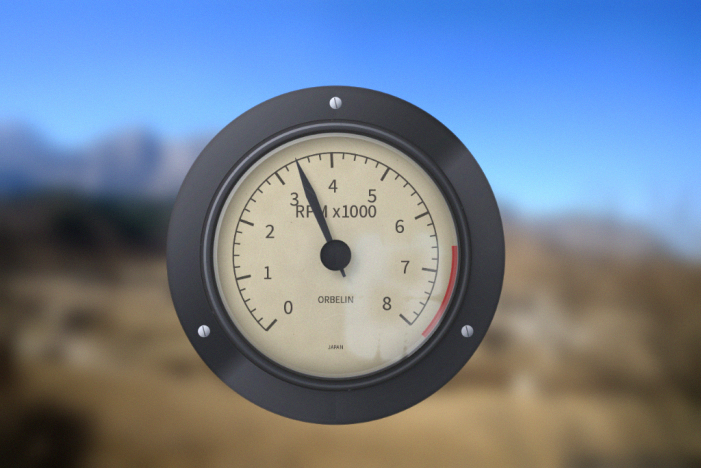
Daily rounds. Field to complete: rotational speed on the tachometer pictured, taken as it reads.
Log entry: 3400 rpm
